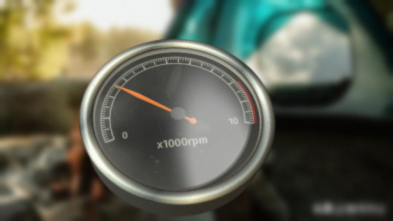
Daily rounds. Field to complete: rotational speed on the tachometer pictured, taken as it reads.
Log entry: 2500 rpm
